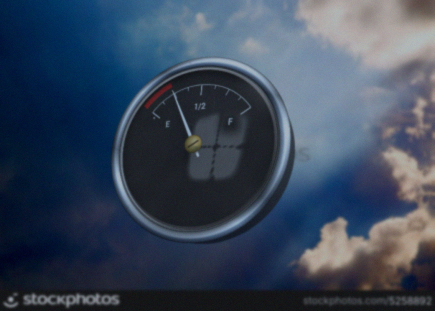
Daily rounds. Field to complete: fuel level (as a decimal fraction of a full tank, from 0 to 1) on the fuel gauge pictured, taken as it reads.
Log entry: 0.25
